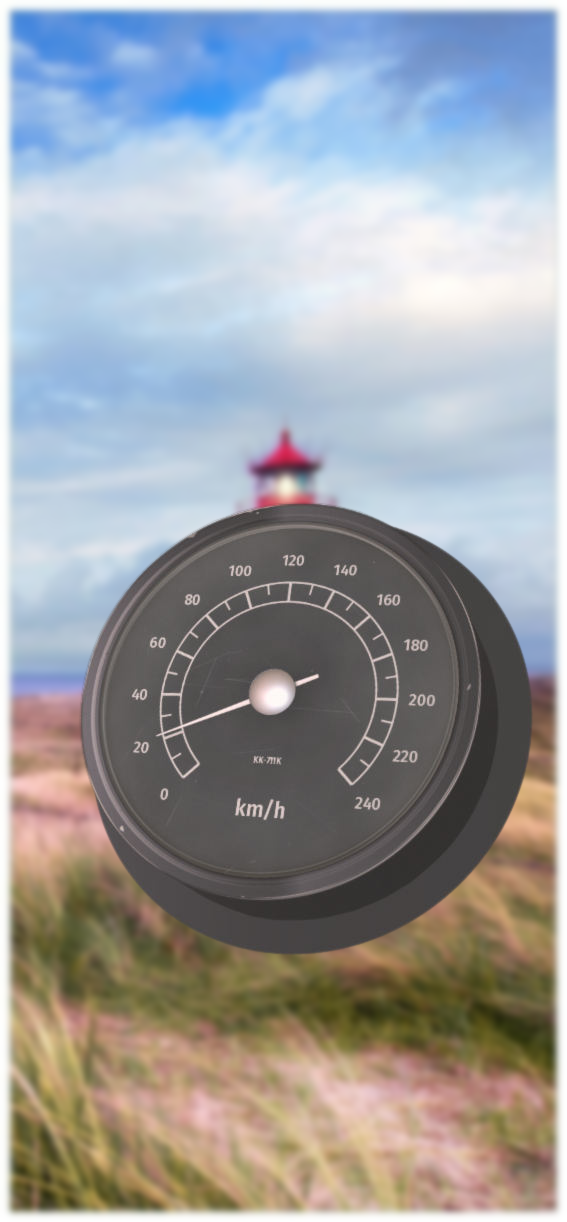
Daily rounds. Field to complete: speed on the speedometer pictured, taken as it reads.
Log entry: 20 km/h
